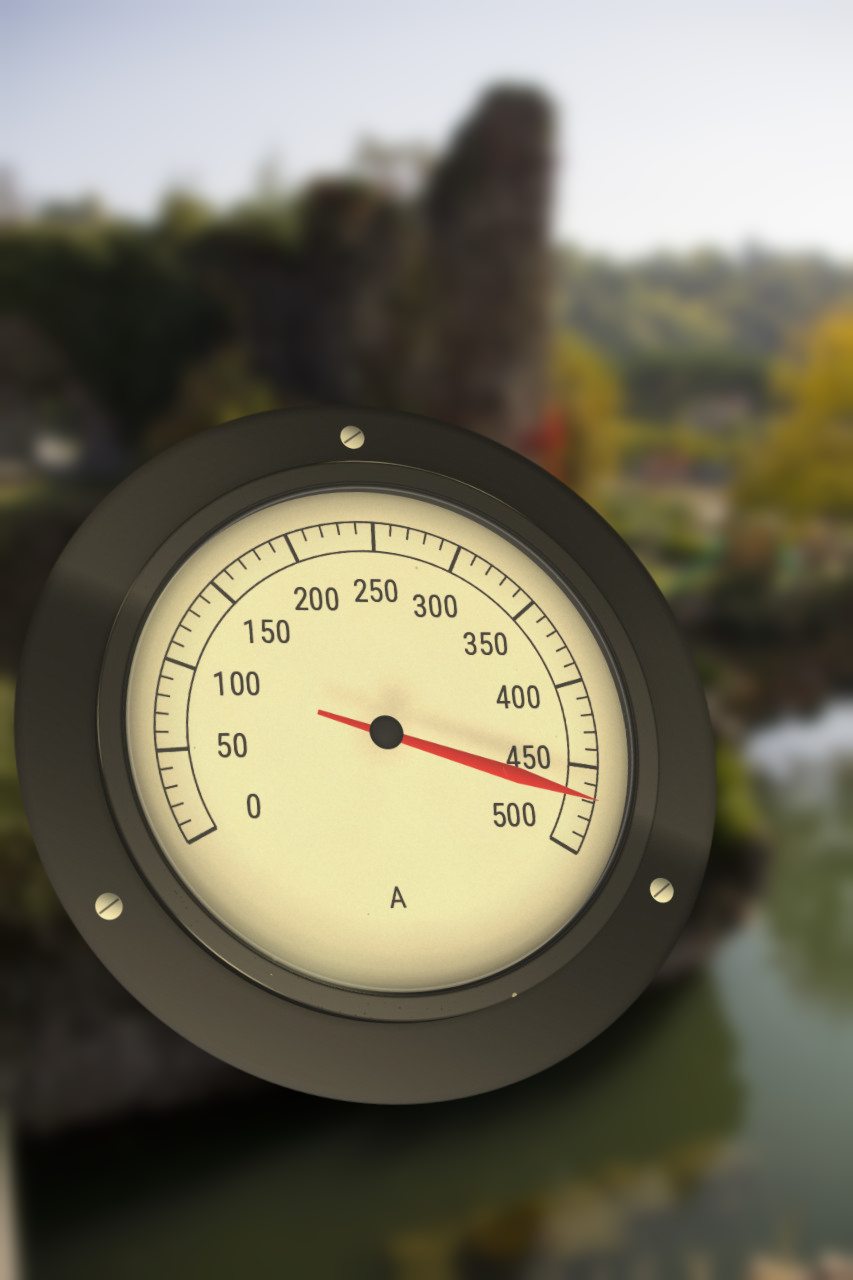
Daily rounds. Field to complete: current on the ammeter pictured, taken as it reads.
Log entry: 470 A
